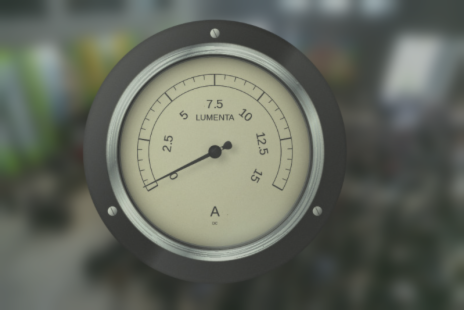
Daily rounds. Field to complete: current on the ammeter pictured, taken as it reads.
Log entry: 0.25 A
